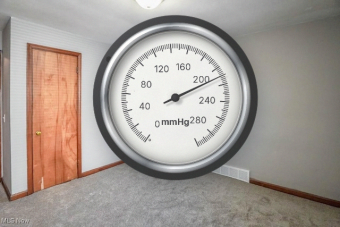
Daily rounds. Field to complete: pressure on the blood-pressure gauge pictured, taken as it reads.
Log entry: 210 mmHg
